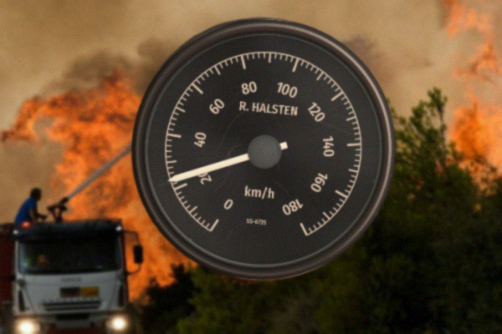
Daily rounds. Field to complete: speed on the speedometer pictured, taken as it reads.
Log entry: 24 km/h
